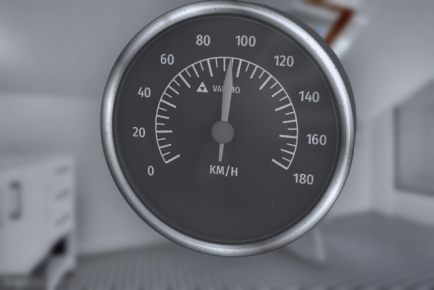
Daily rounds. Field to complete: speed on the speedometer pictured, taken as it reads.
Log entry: 95 km/h
